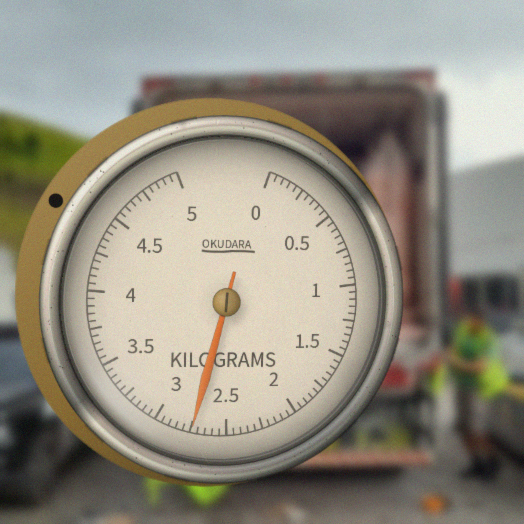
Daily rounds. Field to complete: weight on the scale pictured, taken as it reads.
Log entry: 2.75 kg
